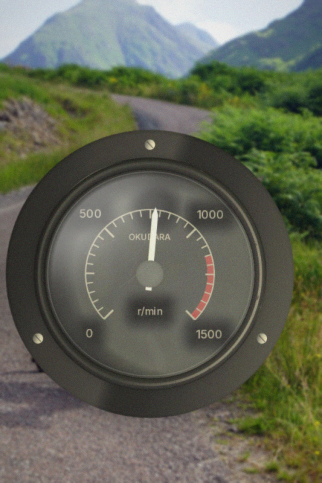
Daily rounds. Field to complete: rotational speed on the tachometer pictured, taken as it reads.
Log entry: 775 rpm
